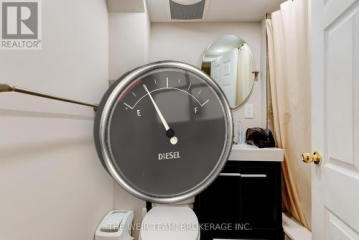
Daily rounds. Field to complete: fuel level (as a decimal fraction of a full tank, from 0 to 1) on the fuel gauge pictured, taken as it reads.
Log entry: 0.25
